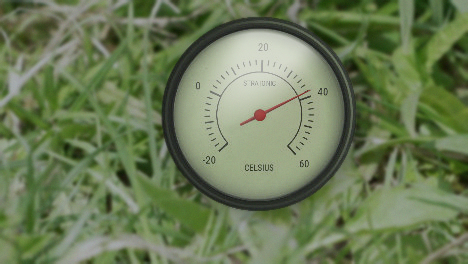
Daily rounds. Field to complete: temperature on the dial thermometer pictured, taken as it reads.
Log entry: 38 °C
